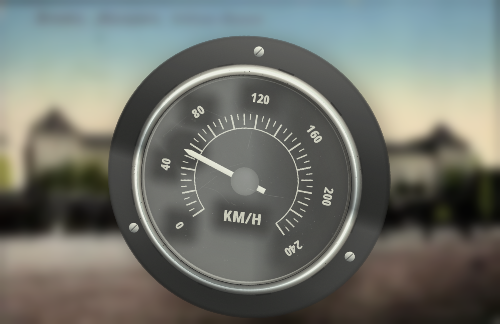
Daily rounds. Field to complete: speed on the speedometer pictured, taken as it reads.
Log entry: 55 km/h
